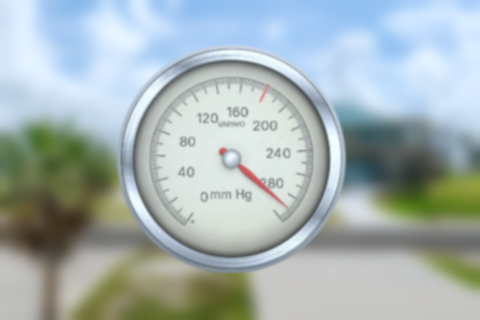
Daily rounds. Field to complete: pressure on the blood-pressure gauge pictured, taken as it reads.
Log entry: 290 mmHg
